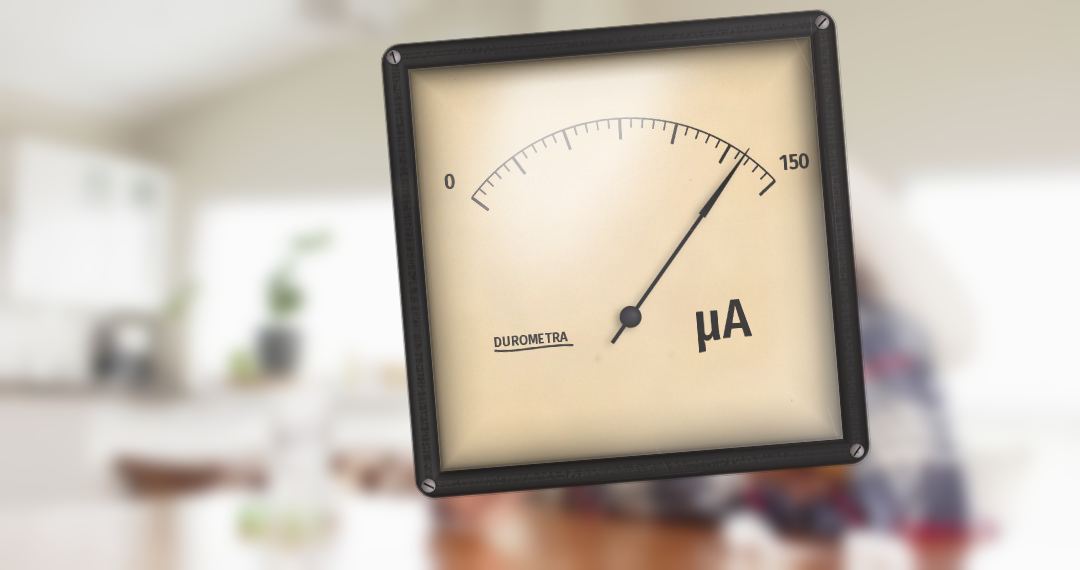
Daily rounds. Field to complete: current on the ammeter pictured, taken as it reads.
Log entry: 132.5 µA
